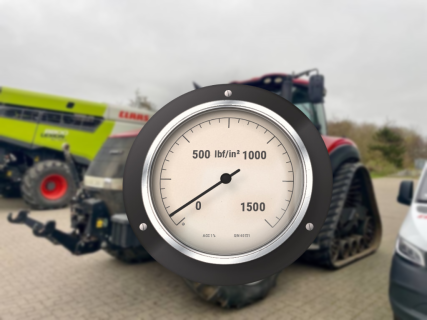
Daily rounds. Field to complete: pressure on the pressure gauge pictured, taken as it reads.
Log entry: 50 psi
